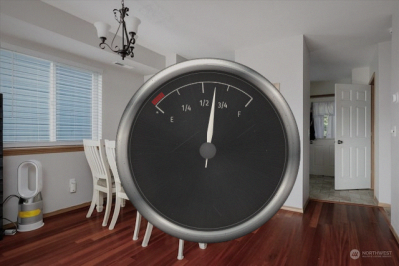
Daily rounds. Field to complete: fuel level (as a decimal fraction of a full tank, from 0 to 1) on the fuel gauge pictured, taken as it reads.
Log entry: 0.625
